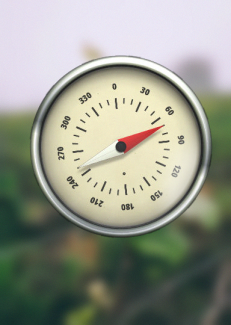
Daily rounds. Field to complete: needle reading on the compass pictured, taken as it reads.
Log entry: 70 °
